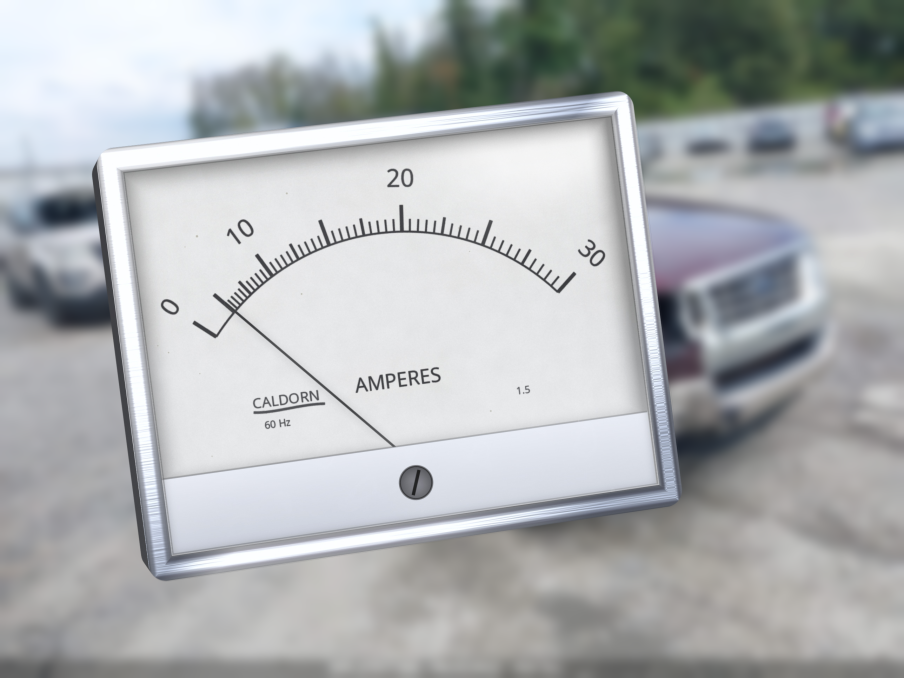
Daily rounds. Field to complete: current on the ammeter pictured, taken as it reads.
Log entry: 5 A
